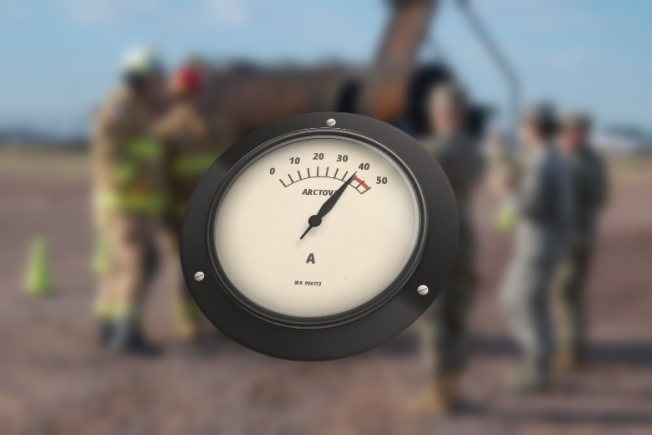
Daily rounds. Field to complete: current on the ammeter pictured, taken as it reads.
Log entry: 40 A
